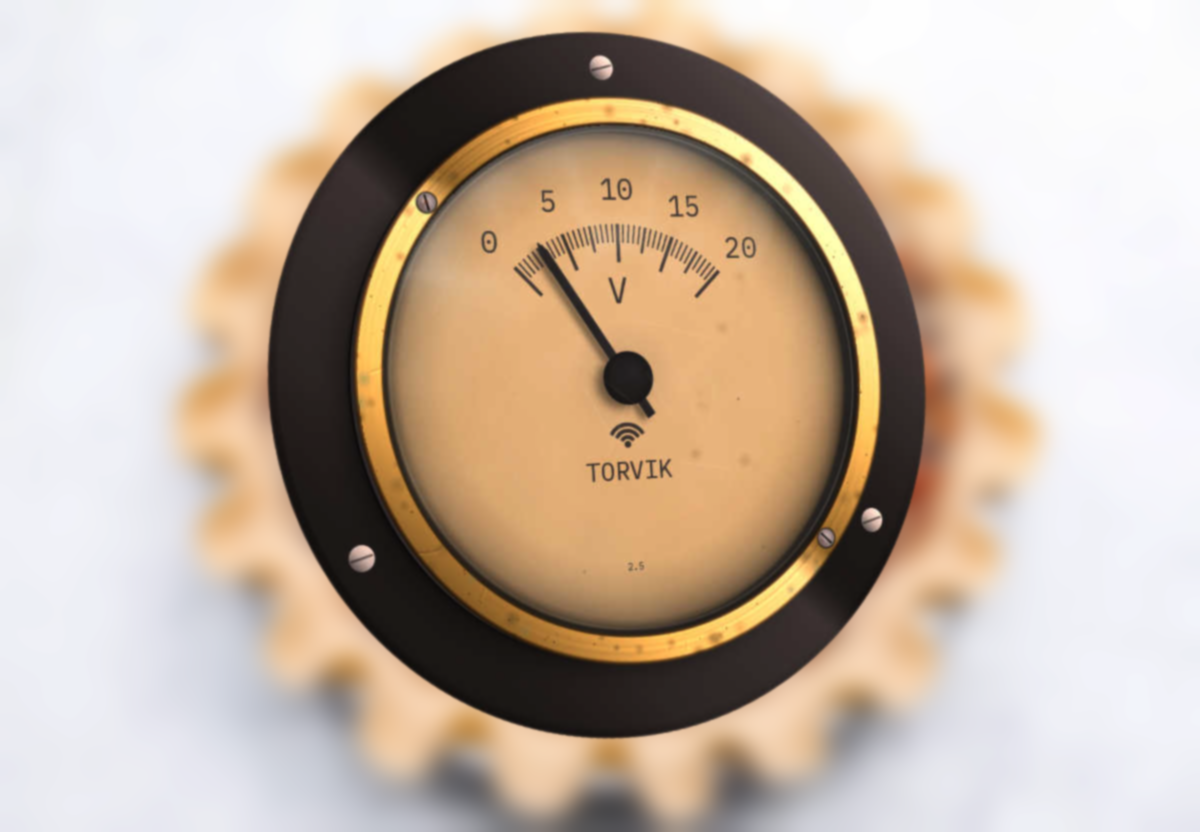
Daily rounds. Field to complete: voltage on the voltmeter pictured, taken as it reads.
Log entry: 2.5 V
